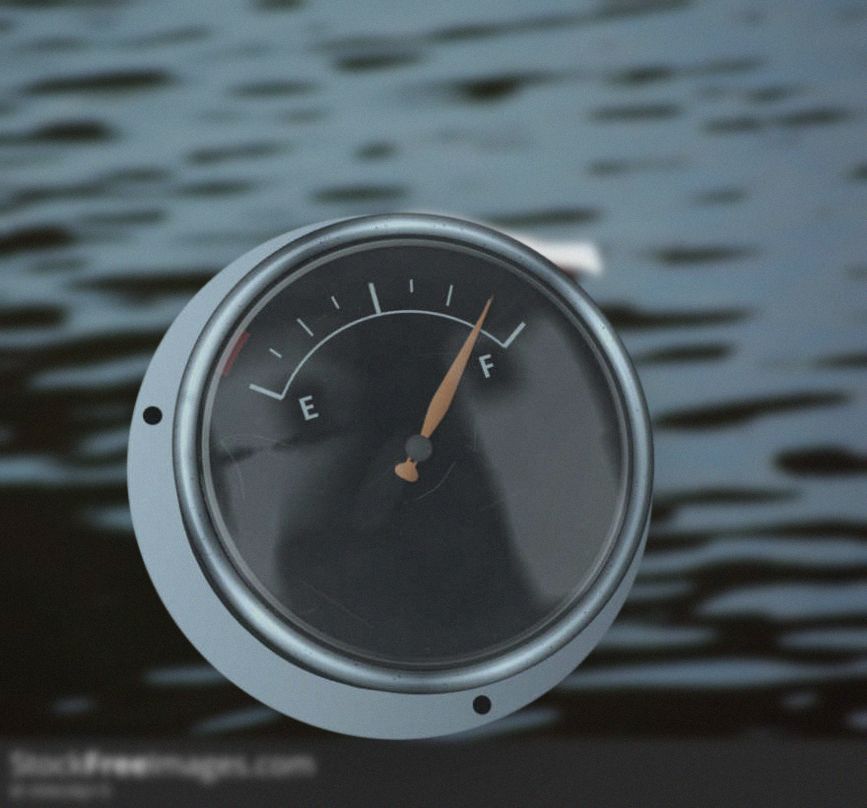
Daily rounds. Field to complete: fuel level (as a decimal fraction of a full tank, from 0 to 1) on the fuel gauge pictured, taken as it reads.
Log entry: 0.875
